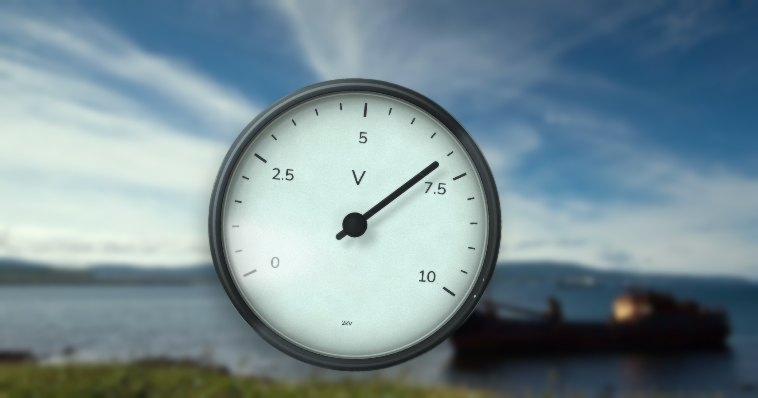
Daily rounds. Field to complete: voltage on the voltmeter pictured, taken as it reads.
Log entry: 7 V
